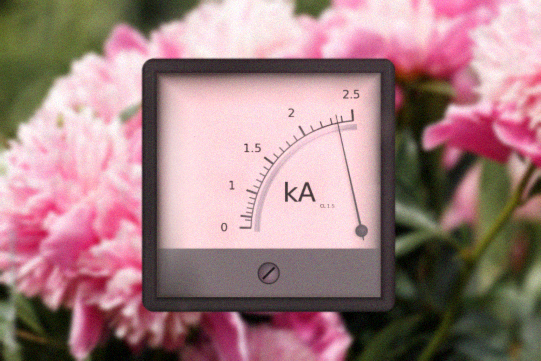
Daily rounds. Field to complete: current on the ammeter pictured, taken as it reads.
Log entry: 2.35 kA
